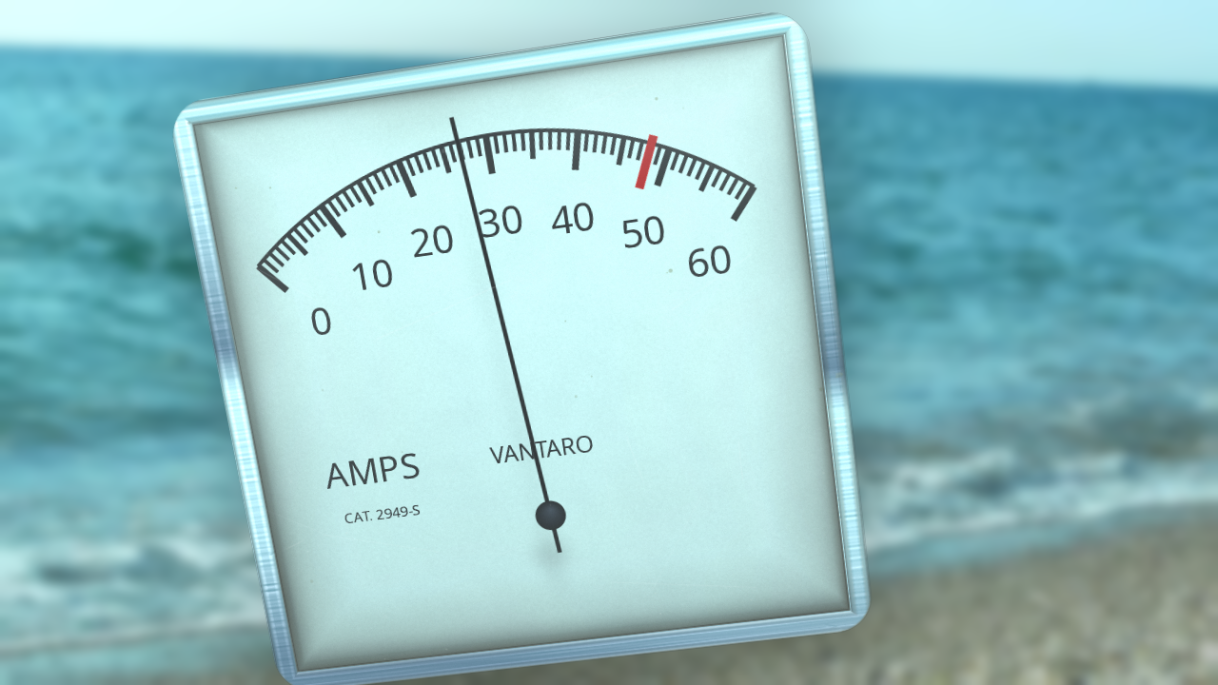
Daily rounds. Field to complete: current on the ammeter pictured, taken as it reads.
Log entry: 27 A
